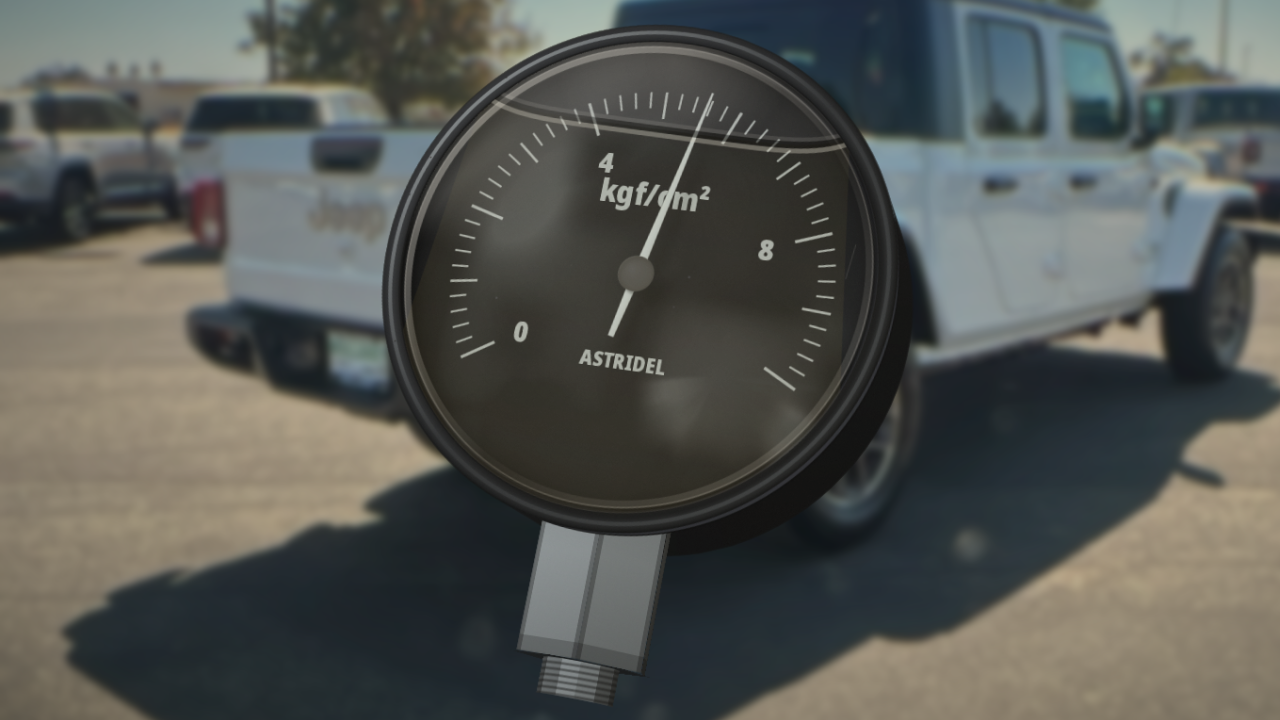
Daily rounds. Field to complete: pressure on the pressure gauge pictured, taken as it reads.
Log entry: 5.6 kg/cm²
